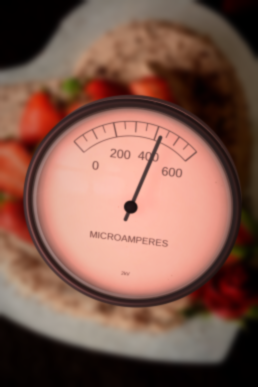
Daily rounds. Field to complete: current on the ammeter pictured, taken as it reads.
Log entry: 425 µA
